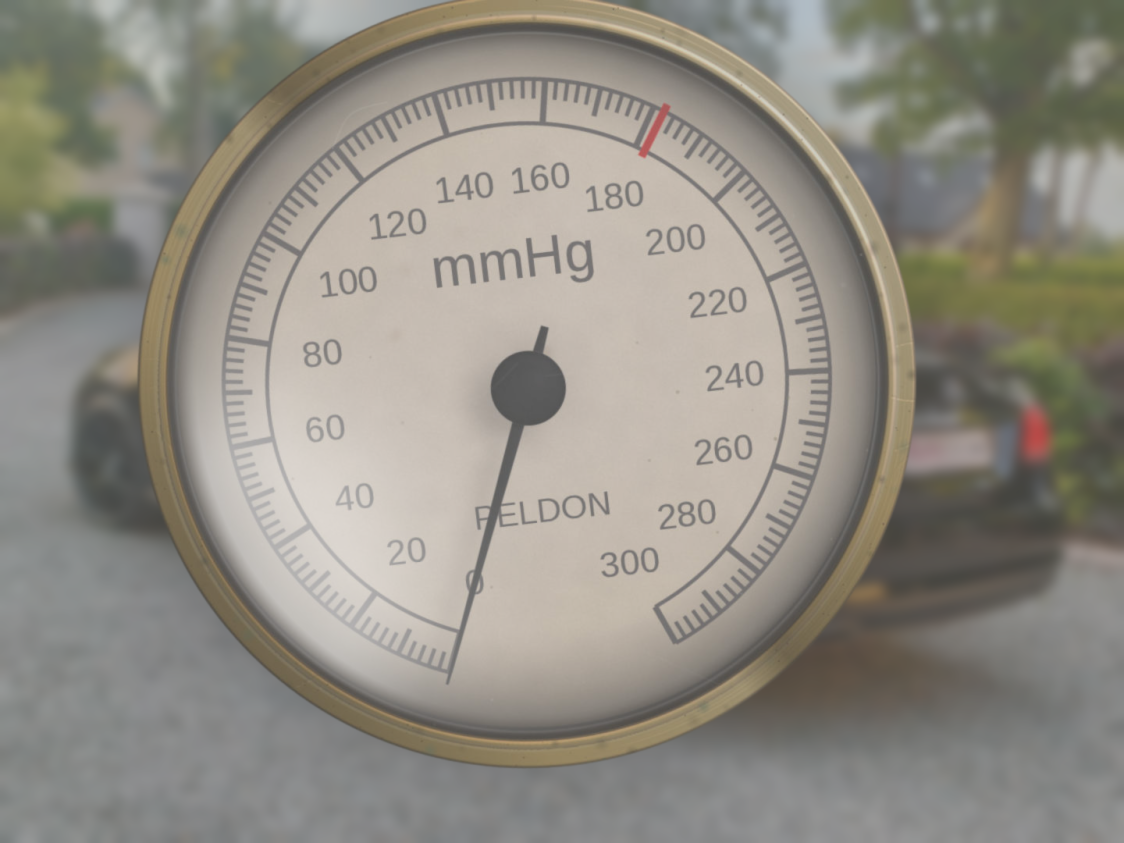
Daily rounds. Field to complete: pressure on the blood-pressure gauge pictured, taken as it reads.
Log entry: 0 mmHg
